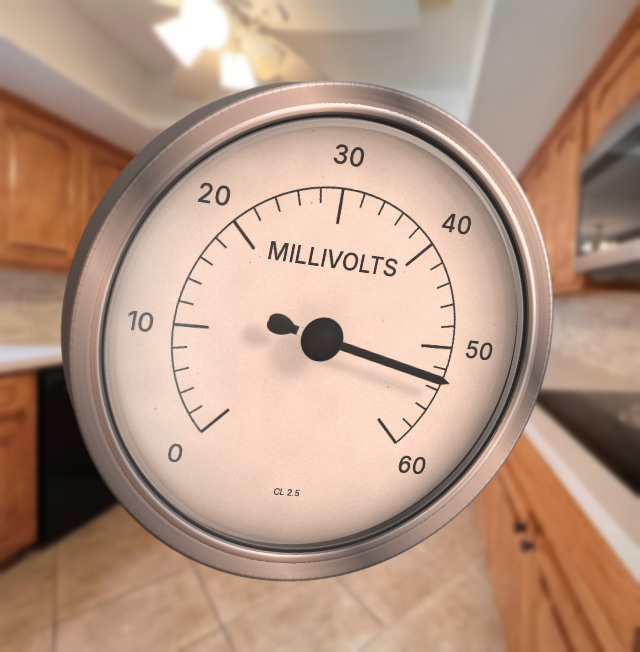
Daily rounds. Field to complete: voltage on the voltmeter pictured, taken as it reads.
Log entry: 53 mV
